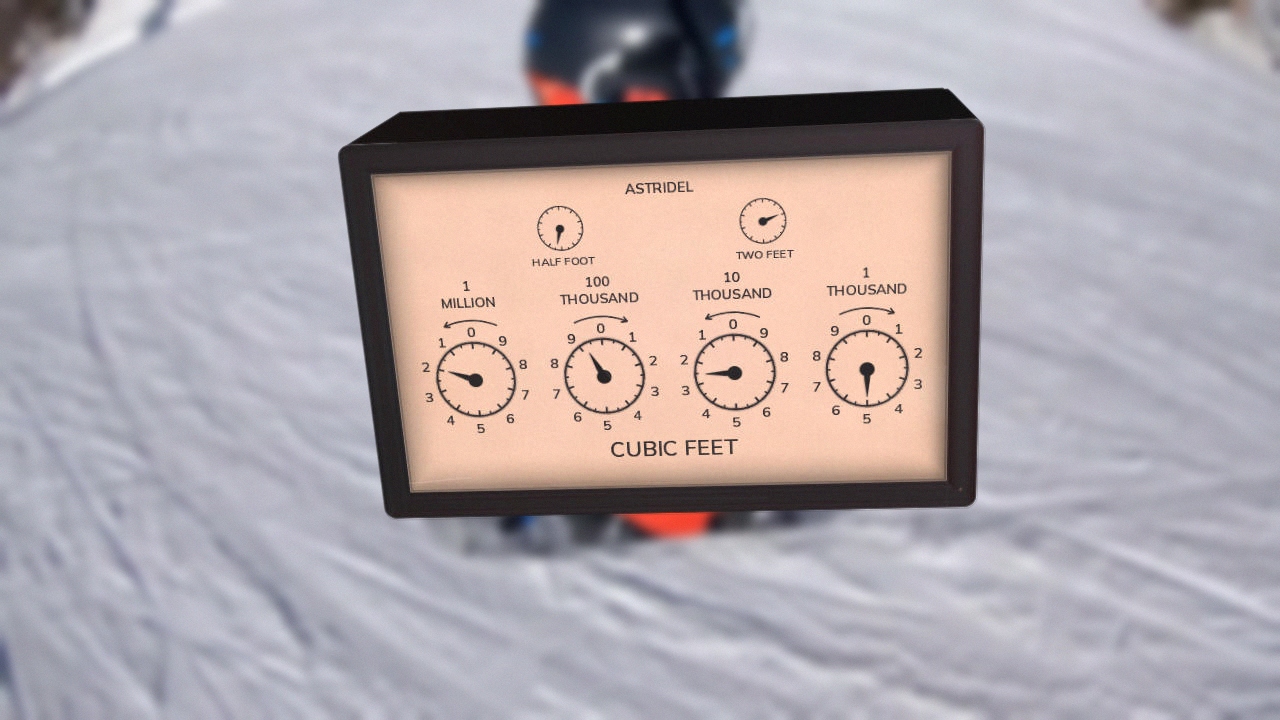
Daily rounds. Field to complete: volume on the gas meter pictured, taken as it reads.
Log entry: 192500 ft³
